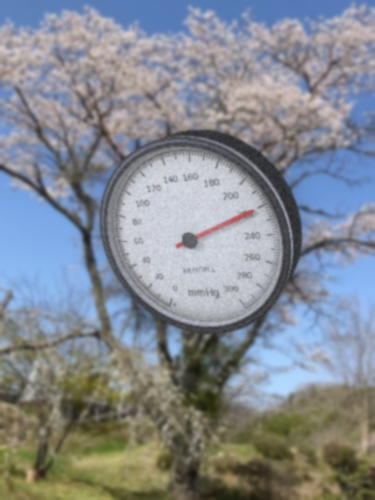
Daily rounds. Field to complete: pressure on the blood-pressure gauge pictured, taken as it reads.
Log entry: 220 mmHg
